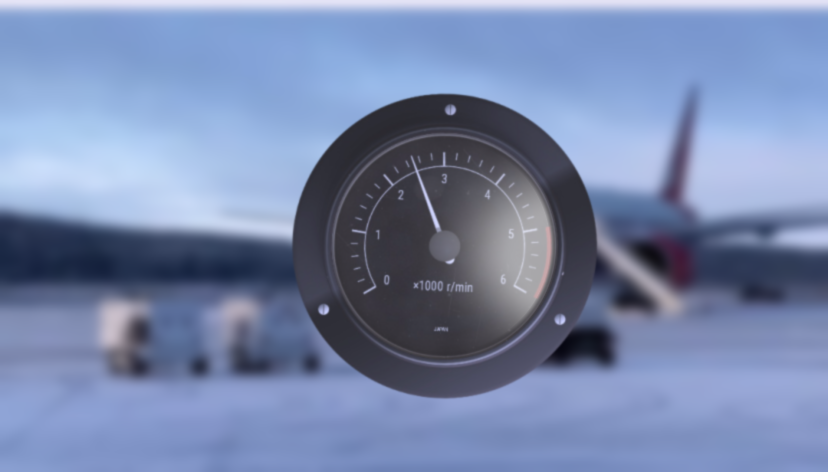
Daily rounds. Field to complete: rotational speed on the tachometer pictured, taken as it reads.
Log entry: 2500 rpm
